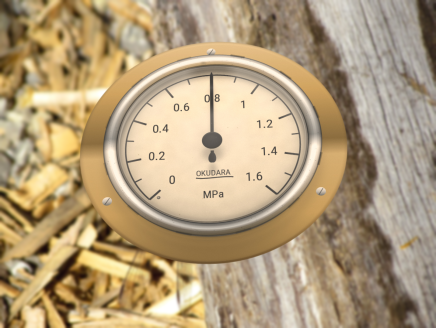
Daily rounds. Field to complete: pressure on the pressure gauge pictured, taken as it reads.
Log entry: 0.8 MPa
